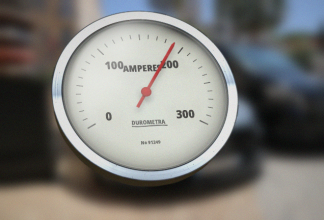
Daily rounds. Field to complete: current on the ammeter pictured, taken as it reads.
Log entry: 190 A
